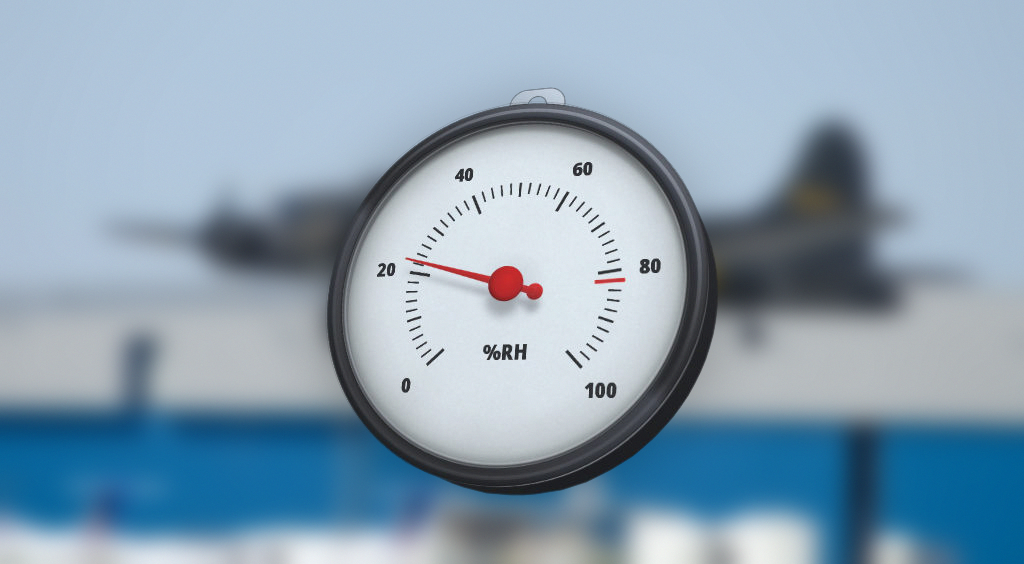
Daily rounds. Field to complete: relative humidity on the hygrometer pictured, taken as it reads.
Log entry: 22 %
